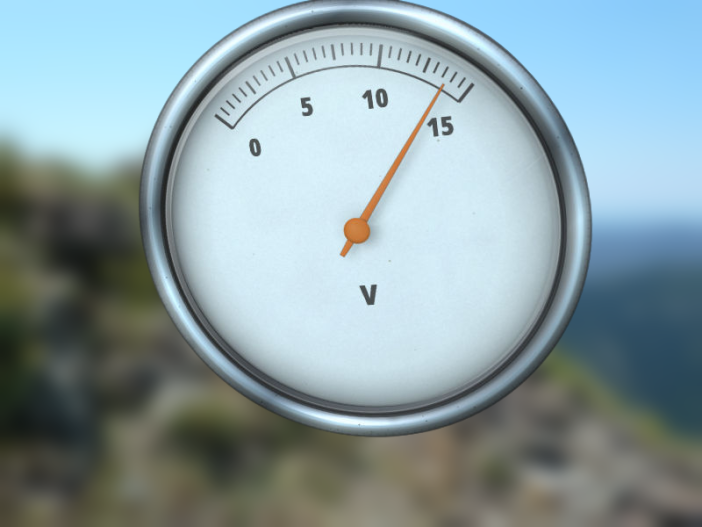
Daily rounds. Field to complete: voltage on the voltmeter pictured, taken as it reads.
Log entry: 13.75 V
